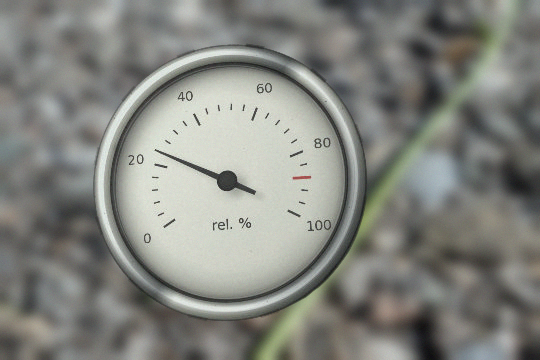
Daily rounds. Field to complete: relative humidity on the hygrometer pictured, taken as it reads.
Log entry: 24 %
